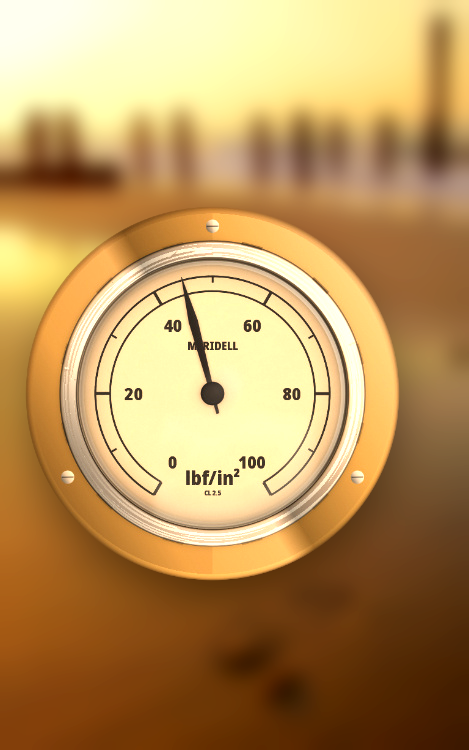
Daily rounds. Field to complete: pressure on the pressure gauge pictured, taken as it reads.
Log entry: 45 psi
